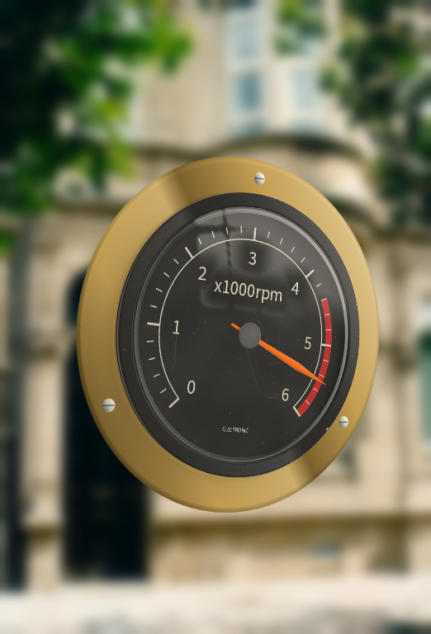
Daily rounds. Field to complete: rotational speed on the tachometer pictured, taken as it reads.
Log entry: 5500 rpm
